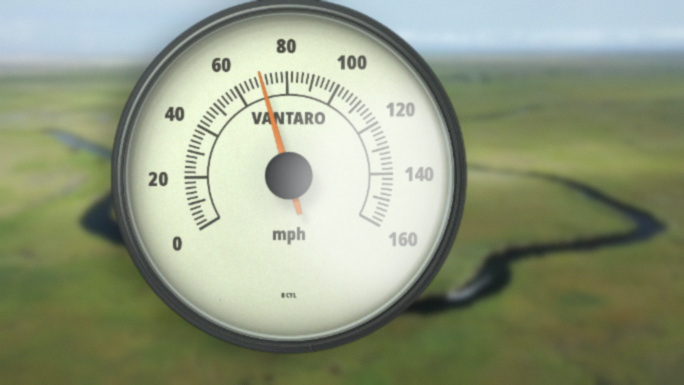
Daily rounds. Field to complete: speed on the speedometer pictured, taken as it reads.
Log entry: 70 mph
